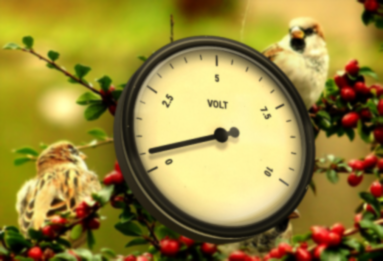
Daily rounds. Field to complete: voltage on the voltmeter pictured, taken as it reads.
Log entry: 0.5 V
